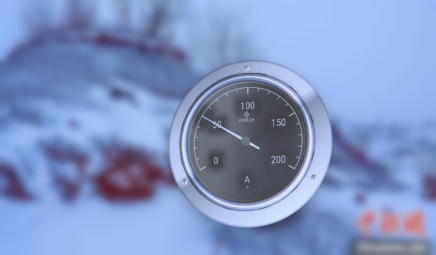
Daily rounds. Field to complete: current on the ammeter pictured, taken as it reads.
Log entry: 50 A
